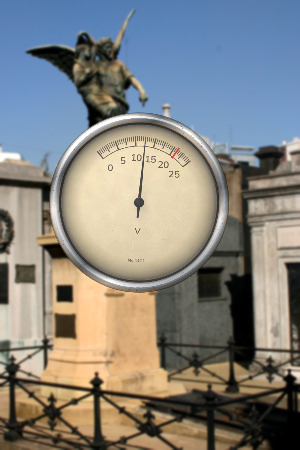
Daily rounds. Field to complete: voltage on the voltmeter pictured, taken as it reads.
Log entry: 12.5 V
